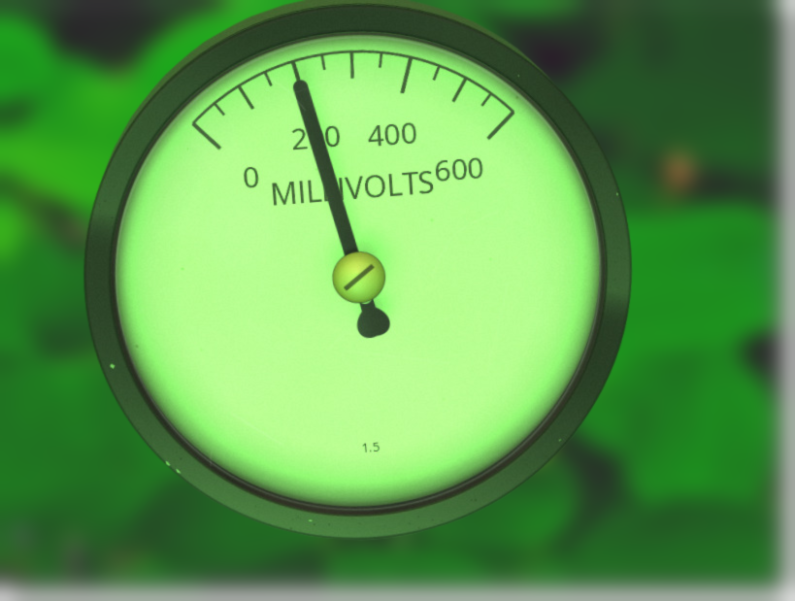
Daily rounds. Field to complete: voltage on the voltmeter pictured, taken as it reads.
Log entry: 200 mV
